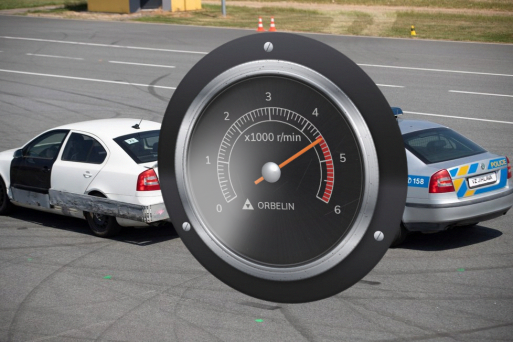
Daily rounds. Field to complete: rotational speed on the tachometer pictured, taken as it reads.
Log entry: 4500 rpm
